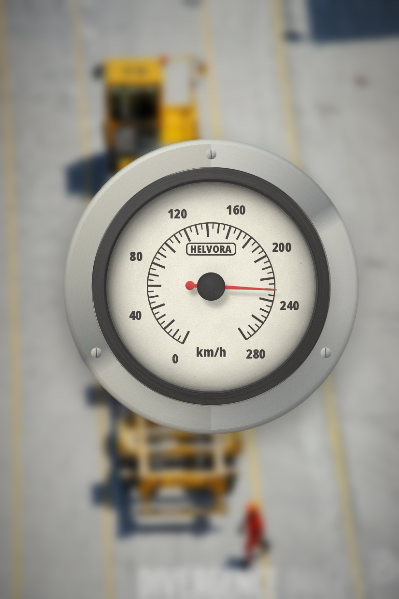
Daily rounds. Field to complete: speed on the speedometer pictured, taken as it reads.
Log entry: 230 km/h
